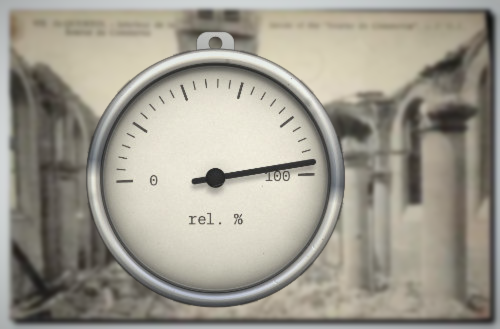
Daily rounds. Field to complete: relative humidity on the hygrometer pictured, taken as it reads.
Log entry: 96 %
